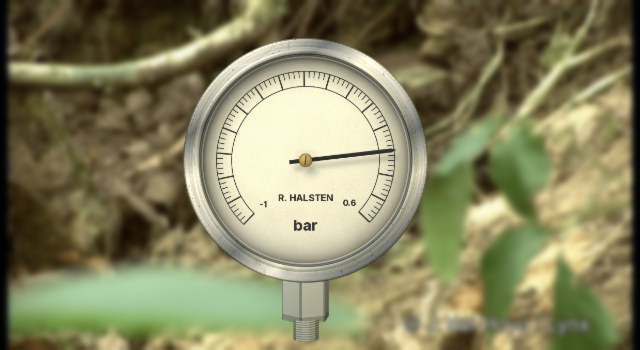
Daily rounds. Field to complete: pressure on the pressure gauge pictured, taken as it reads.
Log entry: 0.3 bar
